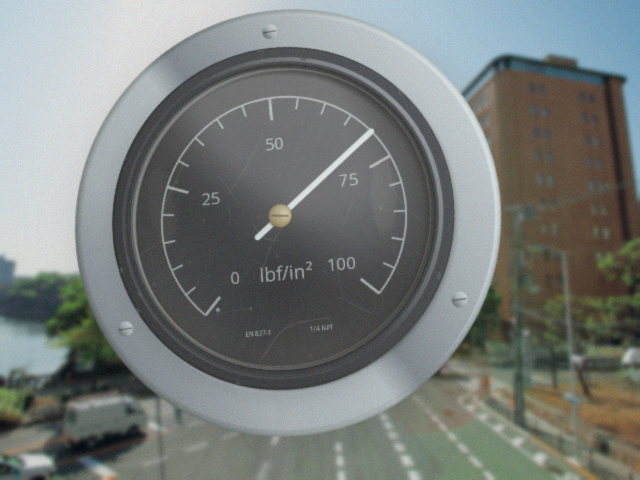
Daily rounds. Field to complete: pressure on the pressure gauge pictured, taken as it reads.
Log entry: 70 psi
